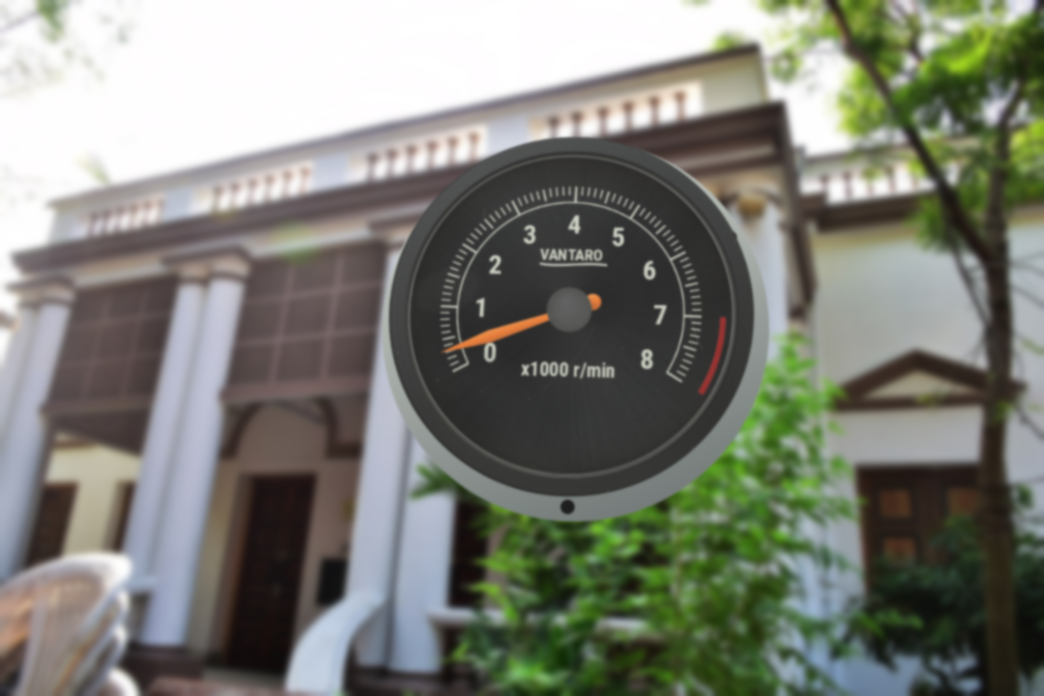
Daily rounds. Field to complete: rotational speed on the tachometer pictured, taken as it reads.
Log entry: 300 rpm
